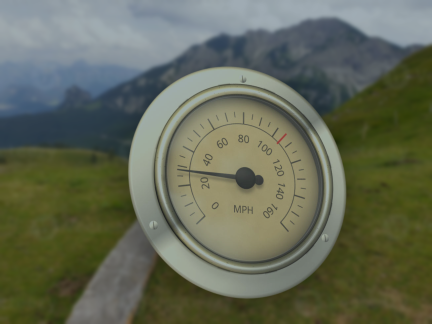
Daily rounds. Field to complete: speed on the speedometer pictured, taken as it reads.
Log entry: 27.5 mph
